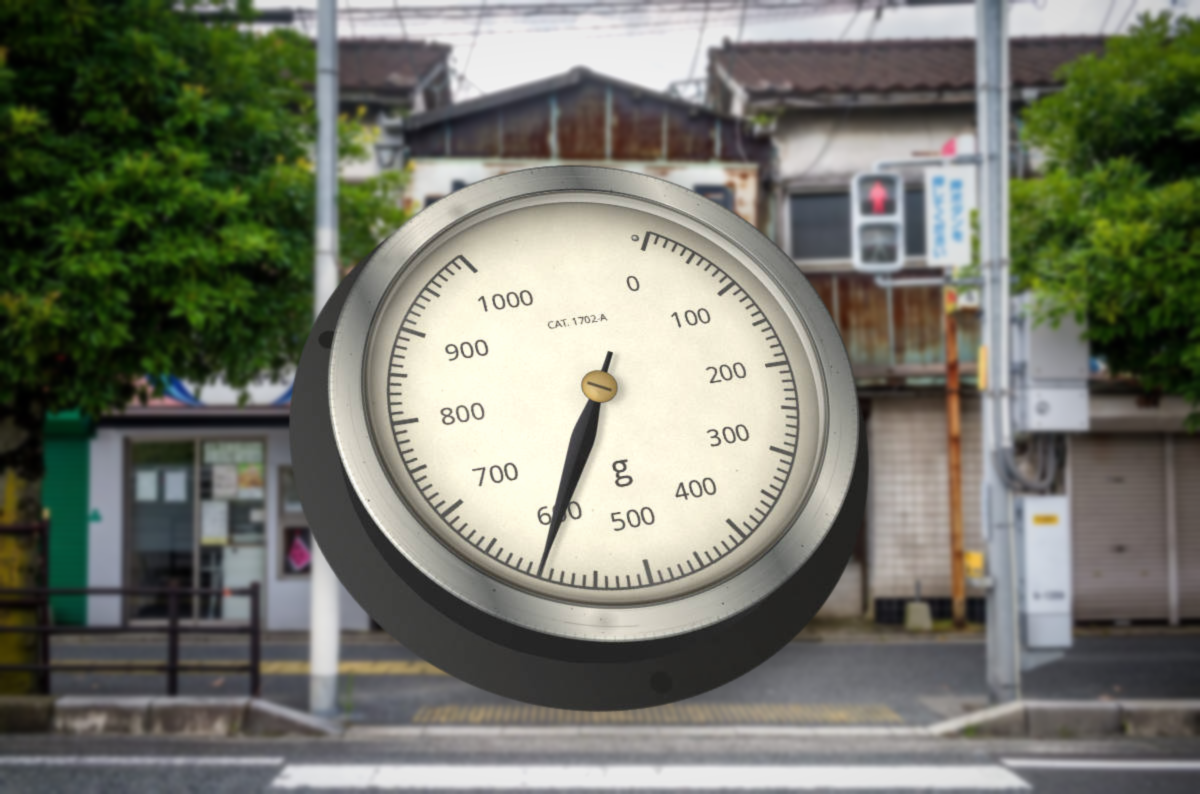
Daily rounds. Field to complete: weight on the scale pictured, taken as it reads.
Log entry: 600 g
